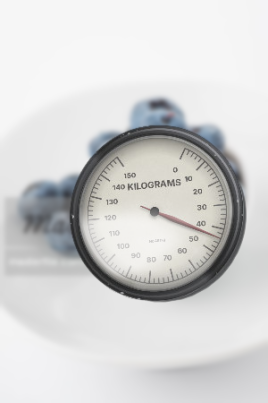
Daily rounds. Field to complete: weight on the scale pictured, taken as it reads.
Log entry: 44 kg
